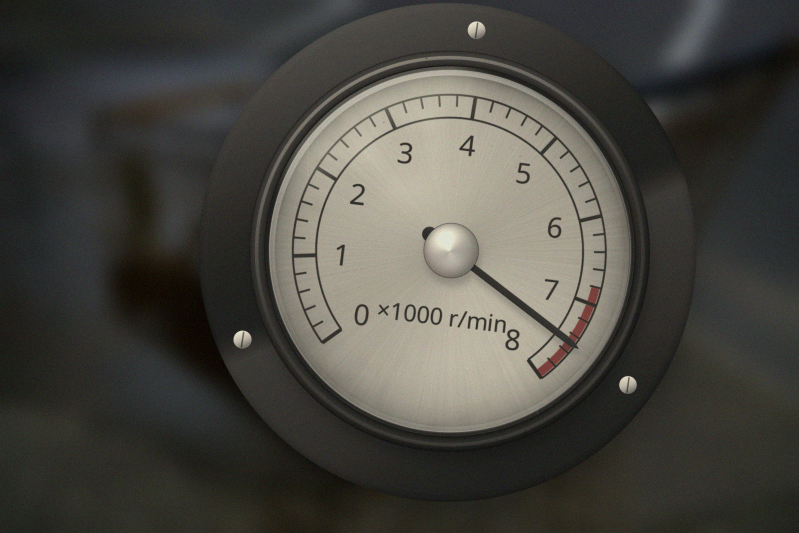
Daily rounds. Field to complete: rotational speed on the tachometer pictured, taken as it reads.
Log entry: 7500 rpm
